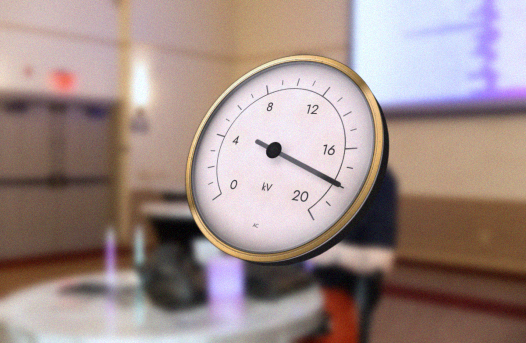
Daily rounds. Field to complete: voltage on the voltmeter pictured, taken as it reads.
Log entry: 18 kV
